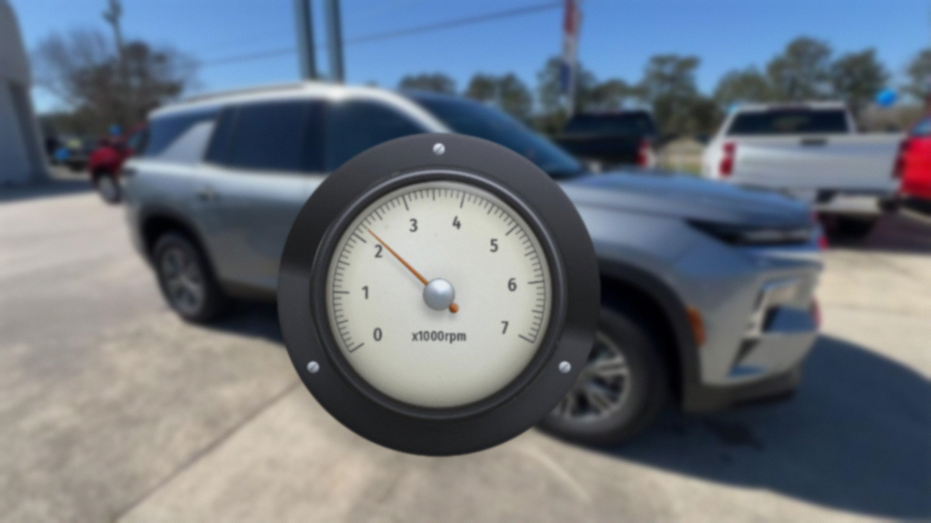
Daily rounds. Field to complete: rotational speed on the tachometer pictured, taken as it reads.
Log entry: 2200 rpm
